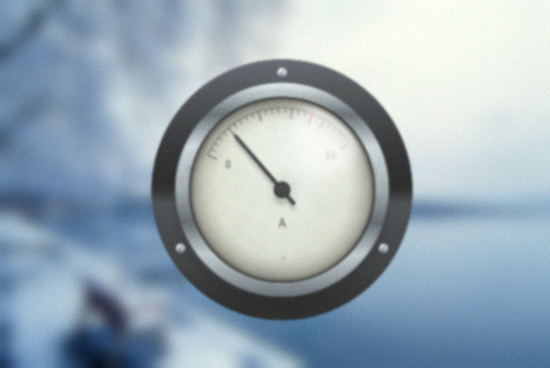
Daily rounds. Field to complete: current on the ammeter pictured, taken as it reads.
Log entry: 10 A
